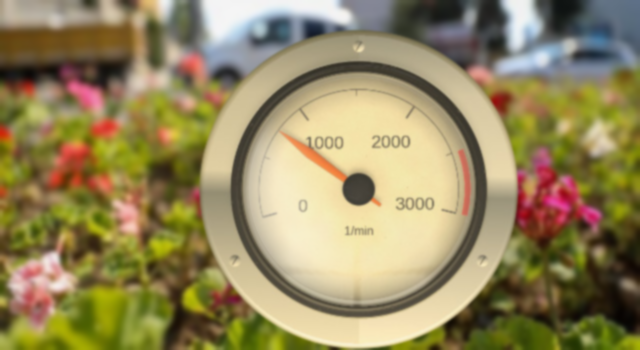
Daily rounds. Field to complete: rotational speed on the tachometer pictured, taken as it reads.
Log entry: 750 rpm
